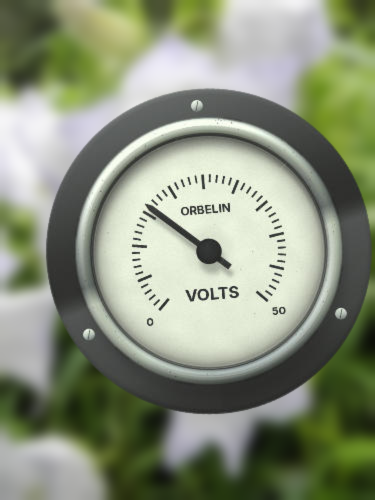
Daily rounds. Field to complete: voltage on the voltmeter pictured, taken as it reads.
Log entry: 16 V
